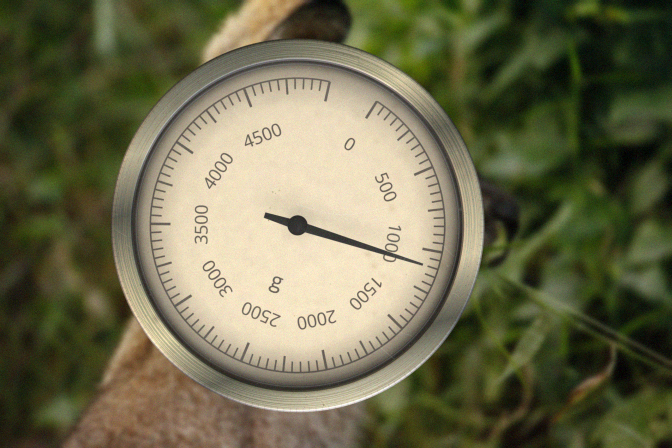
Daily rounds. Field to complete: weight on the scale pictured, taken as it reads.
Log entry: 1100 g
